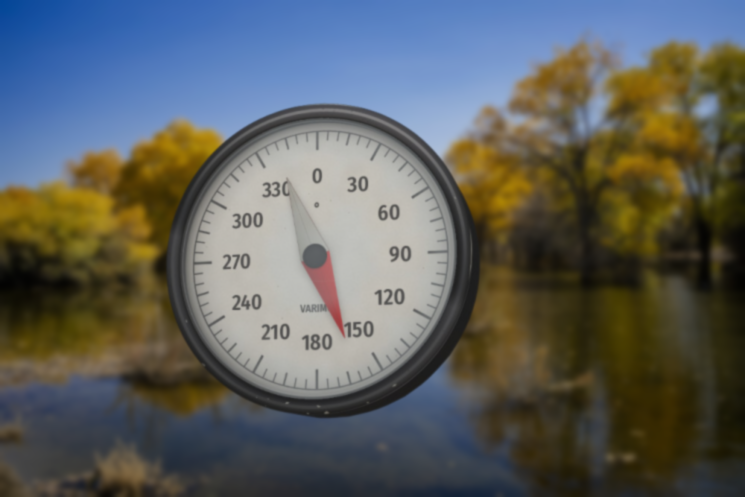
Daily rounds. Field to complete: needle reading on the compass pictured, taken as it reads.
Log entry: 160 °
